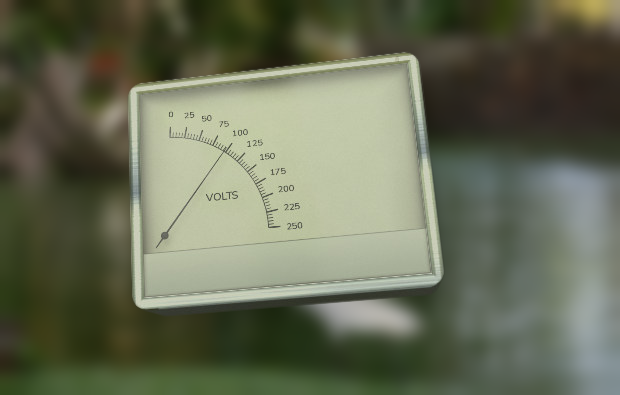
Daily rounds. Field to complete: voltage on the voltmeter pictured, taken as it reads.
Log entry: 100 V
